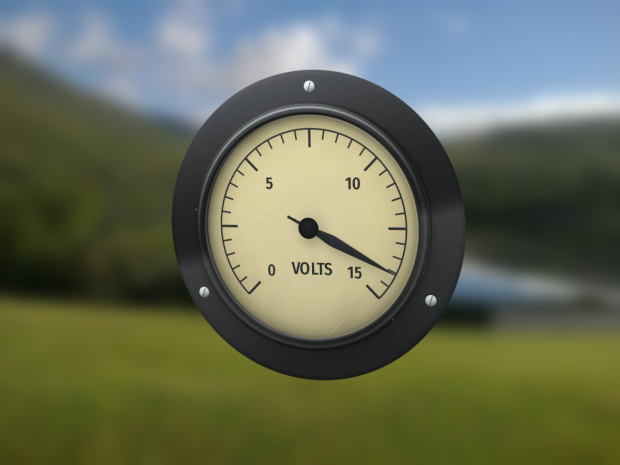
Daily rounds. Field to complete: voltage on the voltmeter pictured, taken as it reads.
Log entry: 14 V
